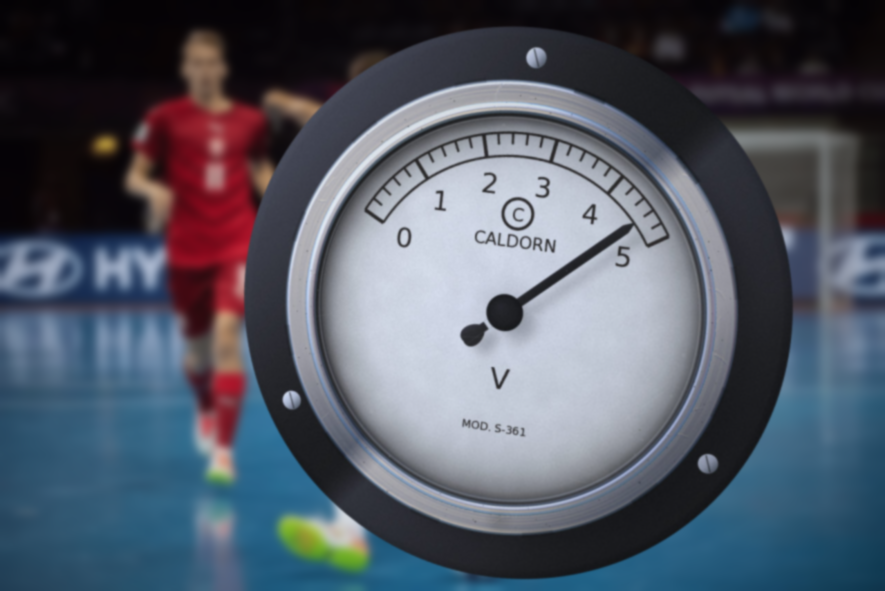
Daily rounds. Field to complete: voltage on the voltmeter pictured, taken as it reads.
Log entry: 4.6 V
